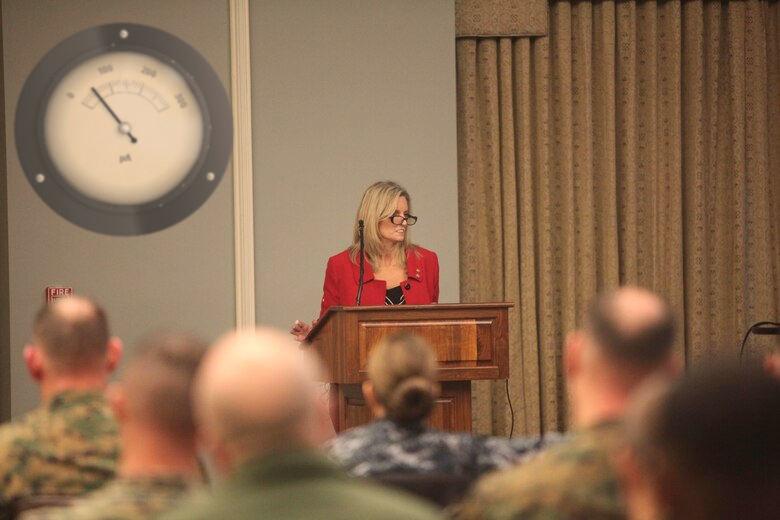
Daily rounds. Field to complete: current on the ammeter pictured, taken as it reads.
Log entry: 50 µA
